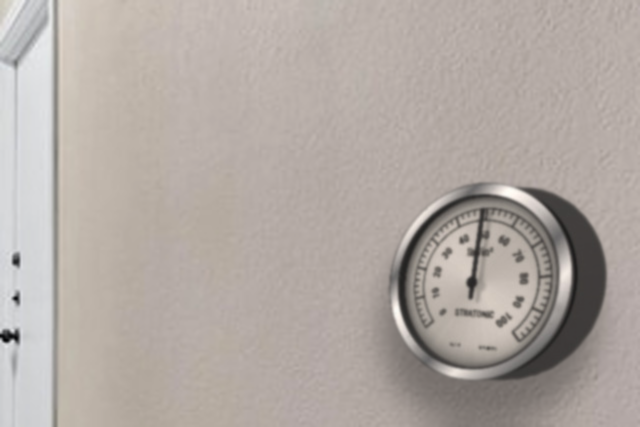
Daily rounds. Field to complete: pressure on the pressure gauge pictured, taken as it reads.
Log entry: 50 psi
